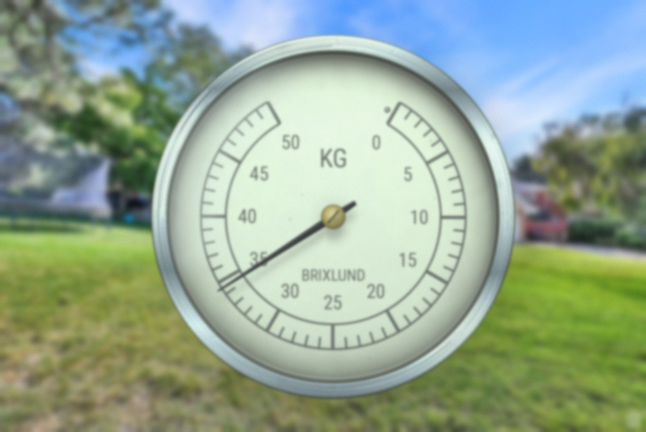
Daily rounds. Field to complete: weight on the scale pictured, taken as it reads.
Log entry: 34.5 kg
